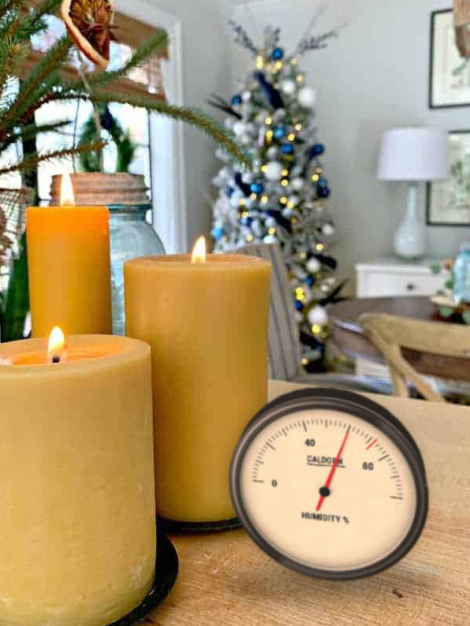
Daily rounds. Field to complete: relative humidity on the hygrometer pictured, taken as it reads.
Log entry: 60 %
